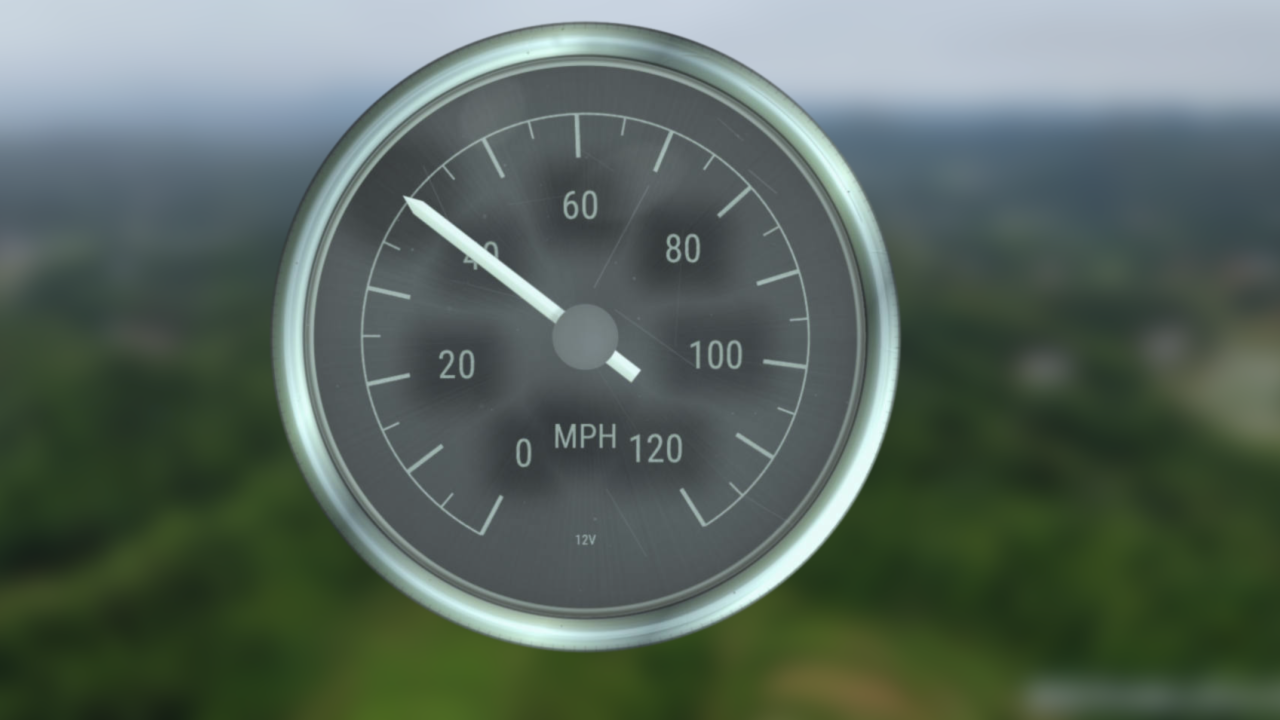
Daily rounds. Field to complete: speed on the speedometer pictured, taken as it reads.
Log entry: 40 mph
